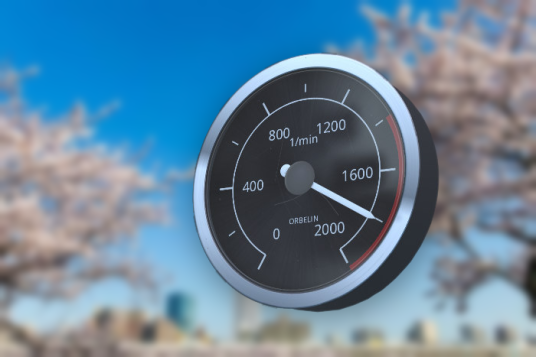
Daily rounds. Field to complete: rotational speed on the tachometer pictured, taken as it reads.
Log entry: 1800 rpm
